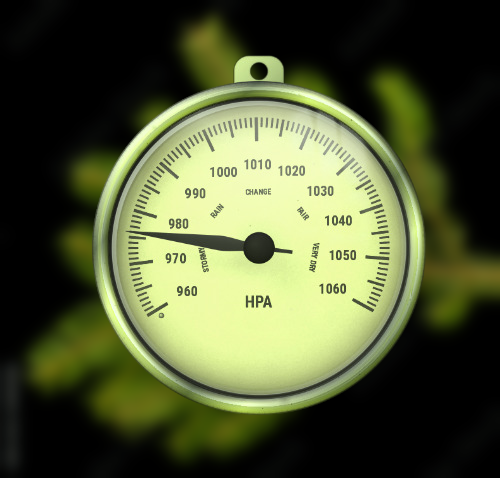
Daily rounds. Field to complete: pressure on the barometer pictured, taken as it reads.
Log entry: 976 hPa
